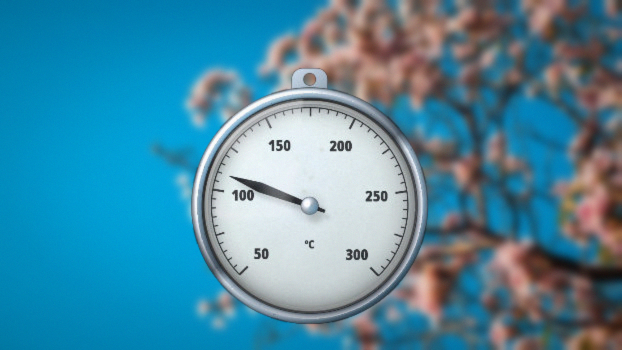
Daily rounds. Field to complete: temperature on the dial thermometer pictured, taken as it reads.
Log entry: 110 °C
